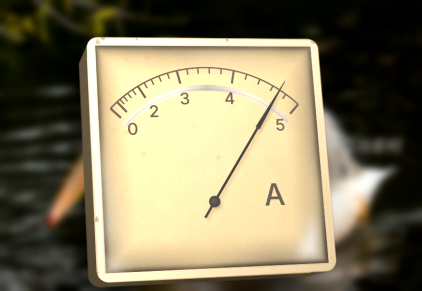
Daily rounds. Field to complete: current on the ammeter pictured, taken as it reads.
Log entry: 4.7 A
